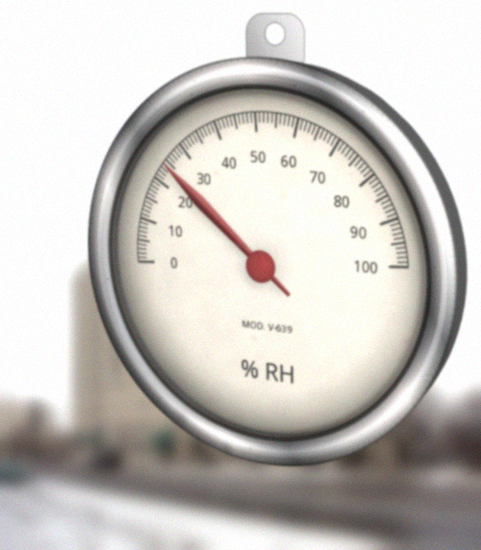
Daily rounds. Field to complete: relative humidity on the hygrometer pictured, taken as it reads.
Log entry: 25 %
